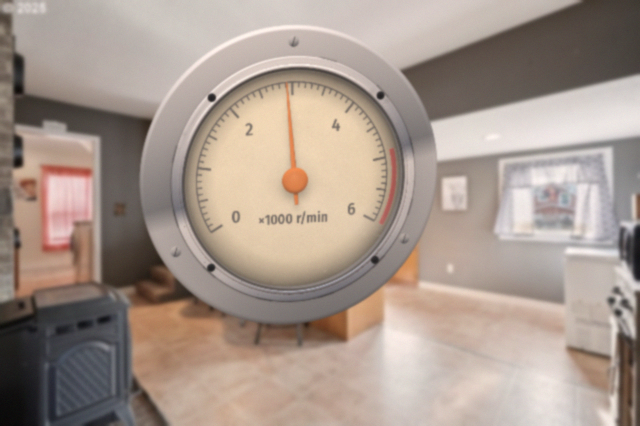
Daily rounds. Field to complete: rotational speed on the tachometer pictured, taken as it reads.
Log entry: 2900 rpm
